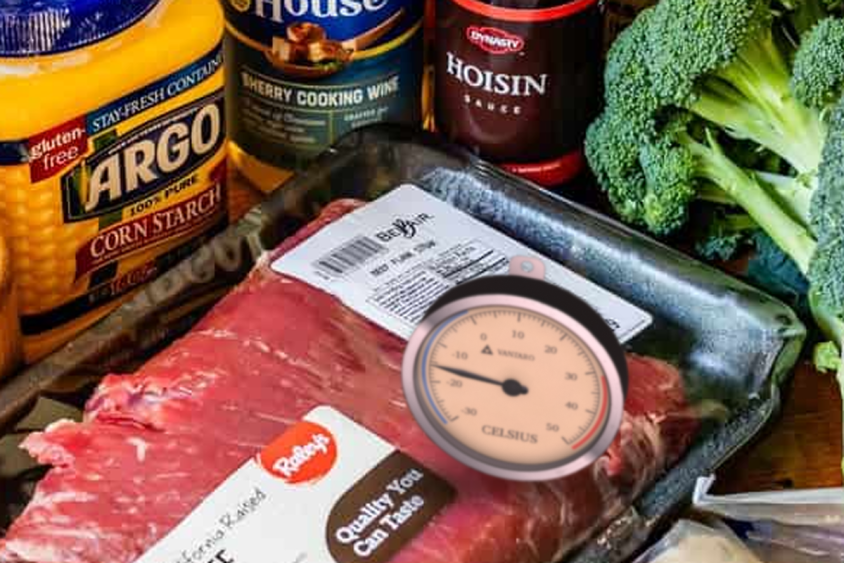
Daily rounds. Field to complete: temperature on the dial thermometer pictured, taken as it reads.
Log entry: -15 °C
